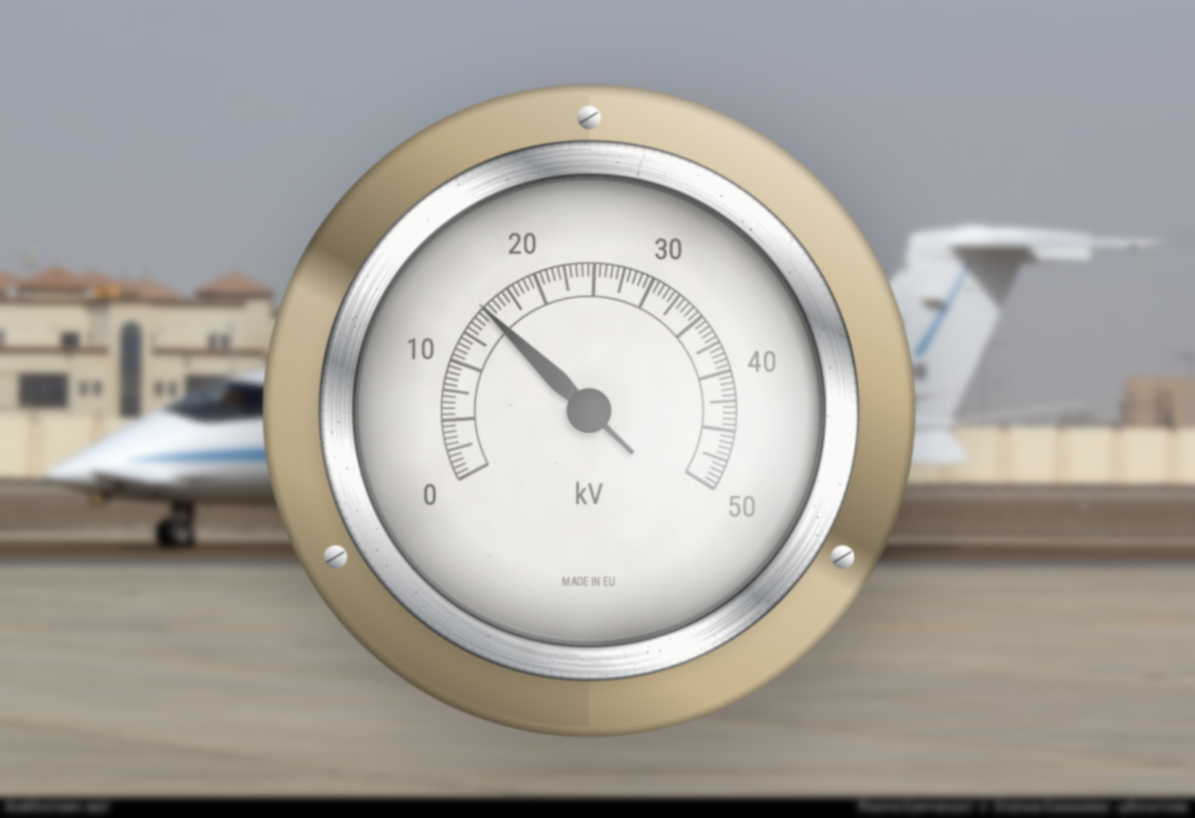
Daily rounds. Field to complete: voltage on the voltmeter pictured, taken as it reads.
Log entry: 15 kV
